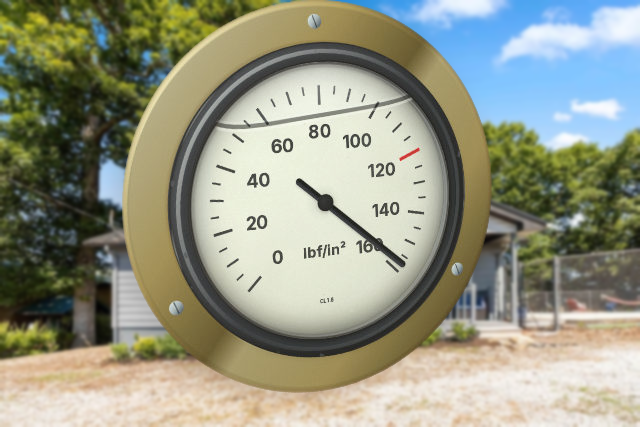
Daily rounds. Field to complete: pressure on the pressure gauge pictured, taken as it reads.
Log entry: 157.5 psi
